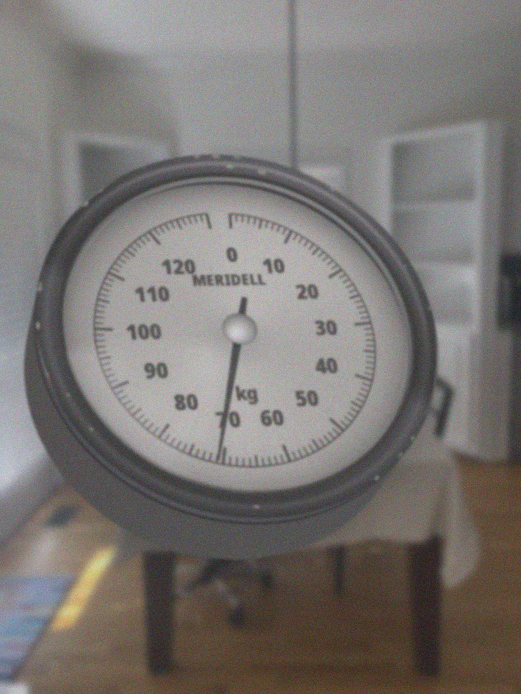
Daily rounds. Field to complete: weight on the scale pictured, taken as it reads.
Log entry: 71 kg
